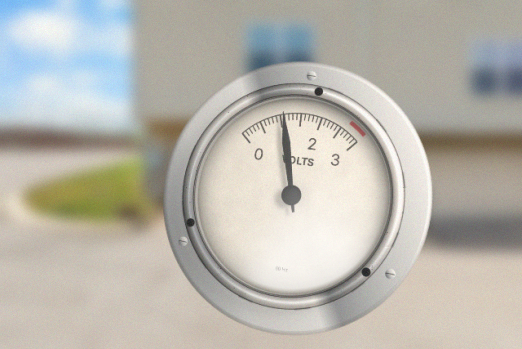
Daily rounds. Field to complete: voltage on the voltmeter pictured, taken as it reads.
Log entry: 1.1 V
